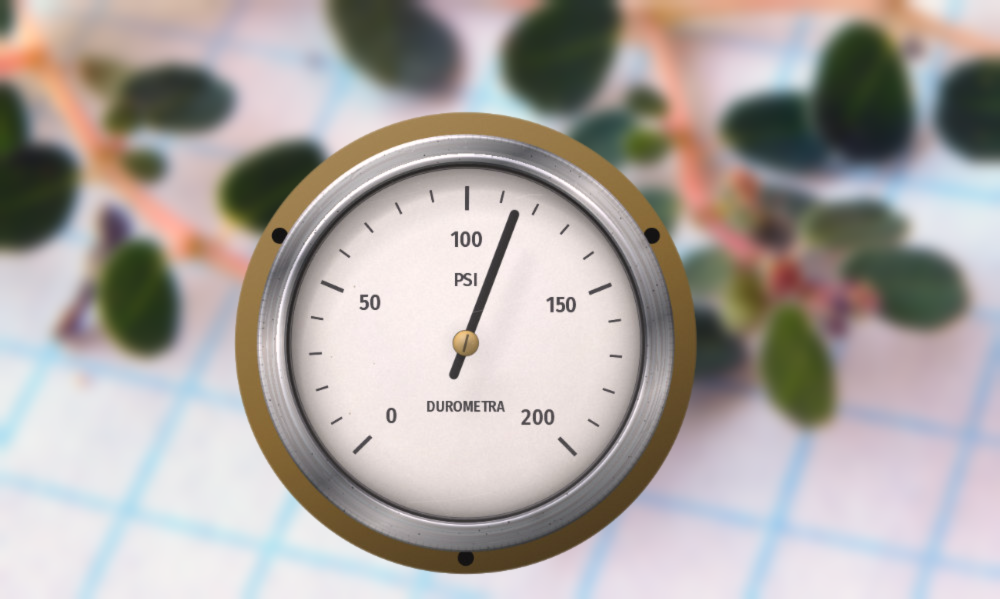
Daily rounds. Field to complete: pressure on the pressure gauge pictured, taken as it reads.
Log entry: 115 psi
